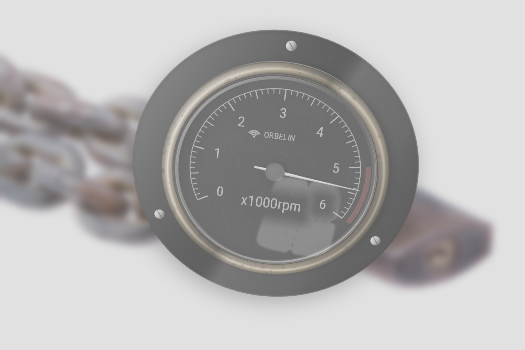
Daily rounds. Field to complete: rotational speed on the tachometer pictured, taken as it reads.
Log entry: 5400 rpm
